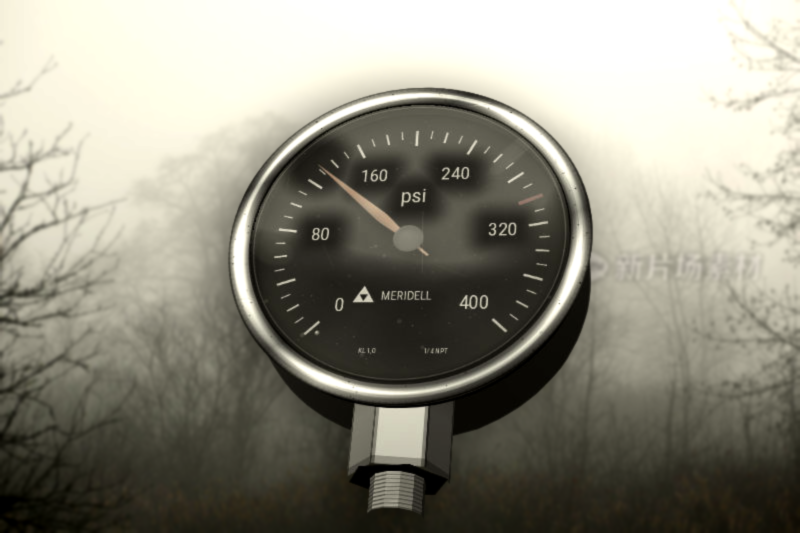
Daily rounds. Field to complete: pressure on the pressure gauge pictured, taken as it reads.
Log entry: 130 psi
